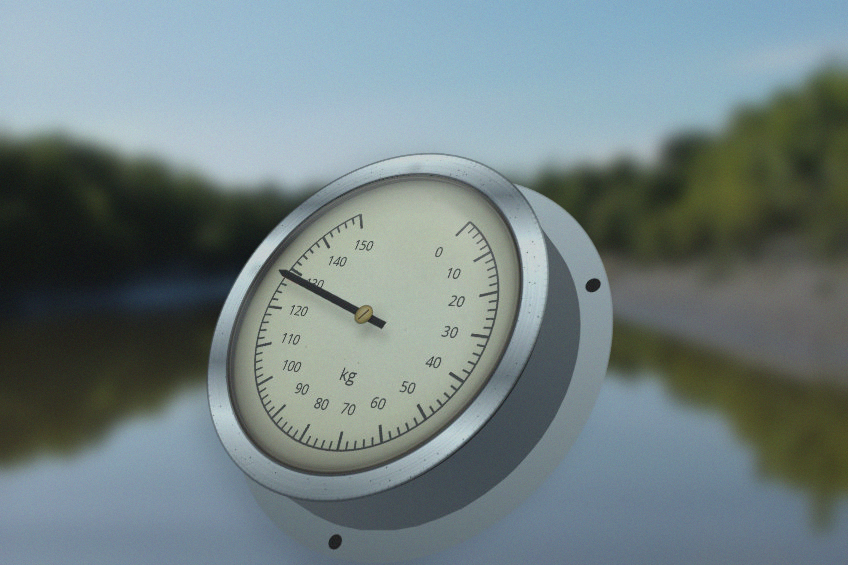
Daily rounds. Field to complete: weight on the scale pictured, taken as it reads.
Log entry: 128 kg
